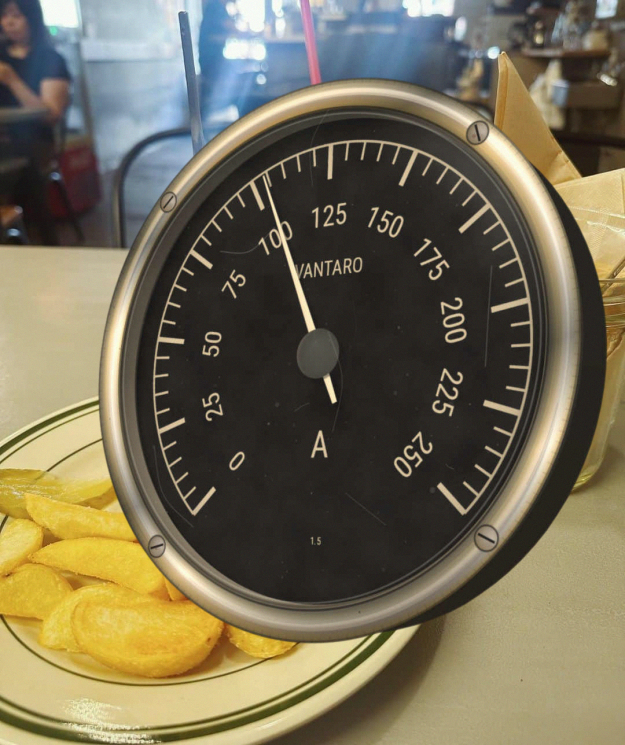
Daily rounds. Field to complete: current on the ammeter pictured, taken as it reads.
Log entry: 105 A
